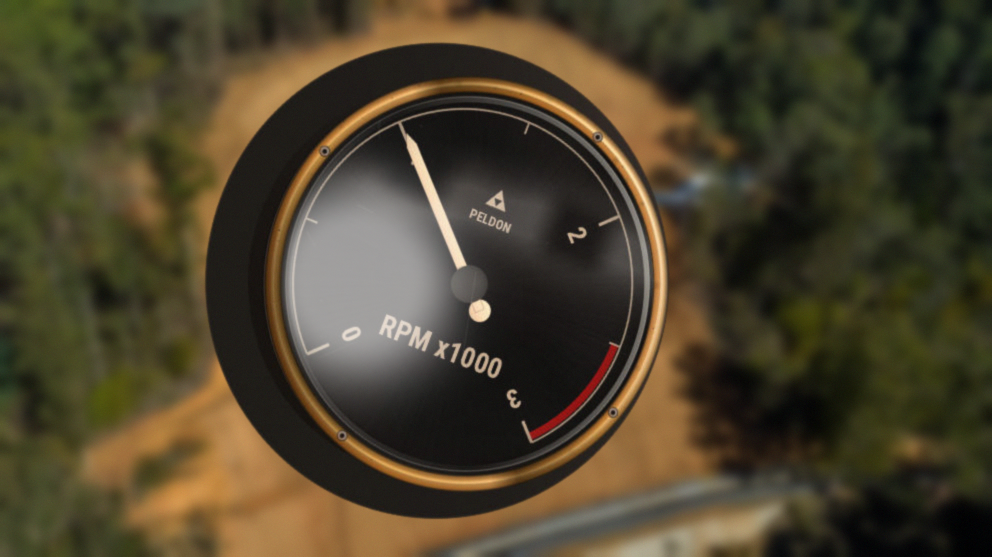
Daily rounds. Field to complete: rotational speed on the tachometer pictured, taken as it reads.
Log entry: 1000 rpm
